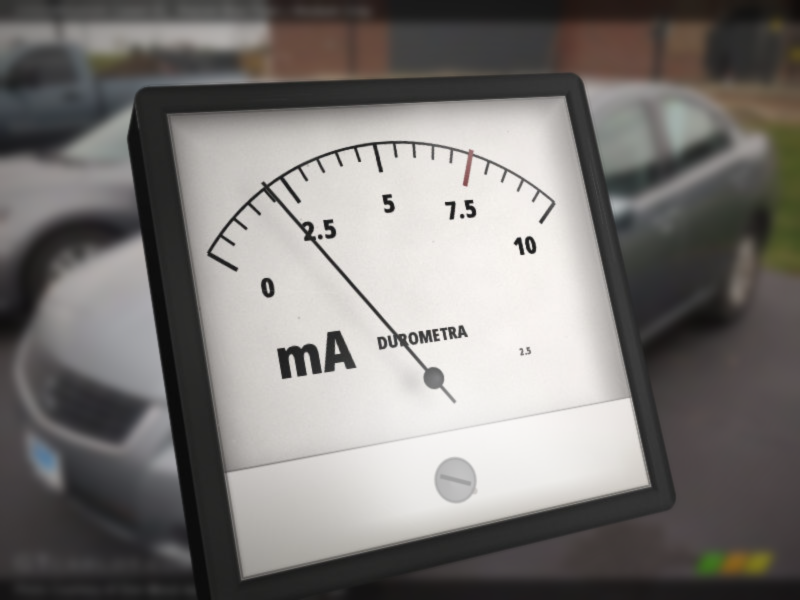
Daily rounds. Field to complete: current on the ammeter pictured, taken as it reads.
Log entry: 2 mA
